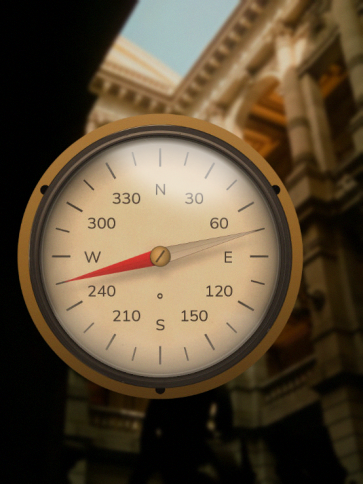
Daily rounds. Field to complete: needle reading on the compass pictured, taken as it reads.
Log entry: 255 °
